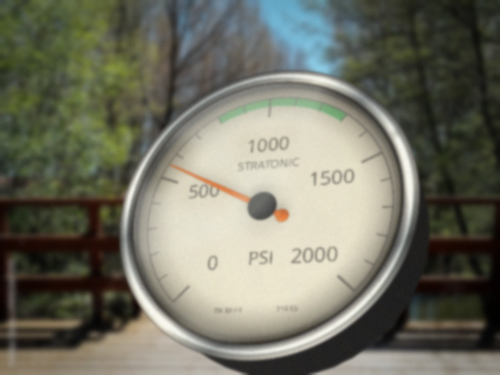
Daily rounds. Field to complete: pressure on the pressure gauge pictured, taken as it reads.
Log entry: 550 psi
